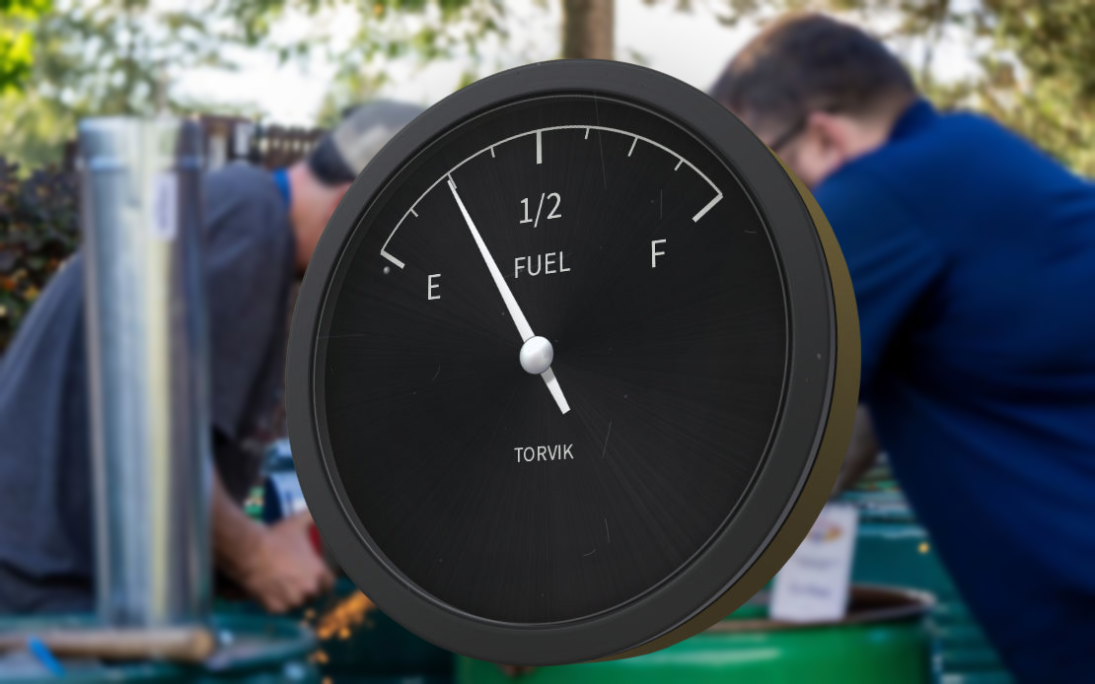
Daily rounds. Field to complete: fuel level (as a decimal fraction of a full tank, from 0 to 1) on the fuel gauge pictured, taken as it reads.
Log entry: 0.25
